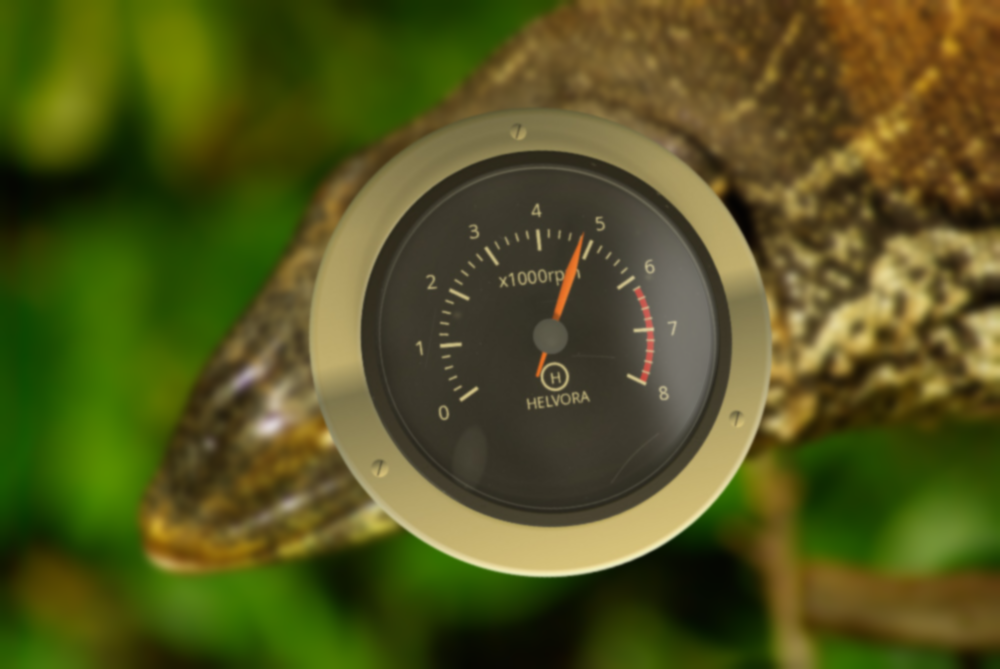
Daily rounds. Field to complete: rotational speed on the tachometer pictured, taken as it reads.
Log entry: 4800 rpm
